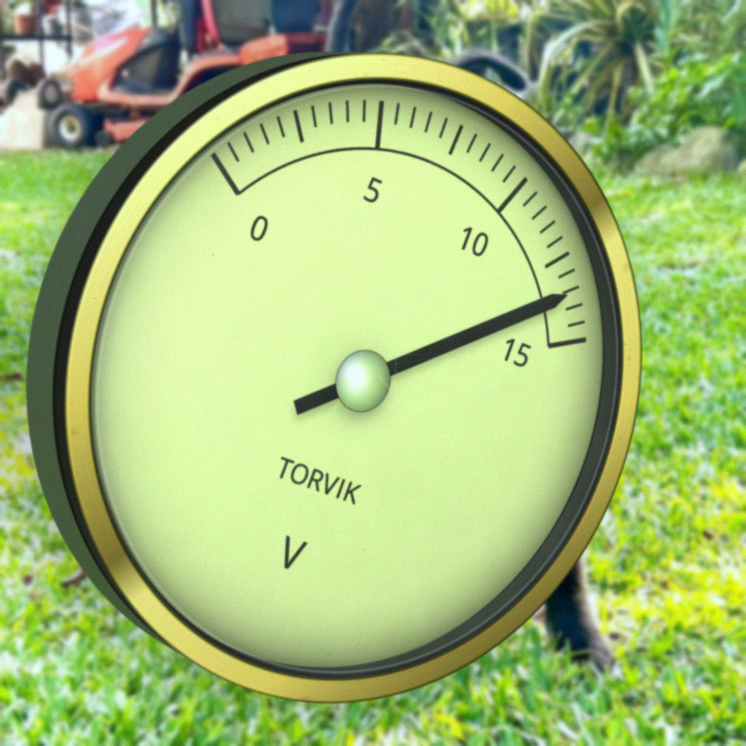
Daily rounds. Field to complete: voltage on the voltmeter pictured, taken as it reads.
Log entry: 13.5 V
